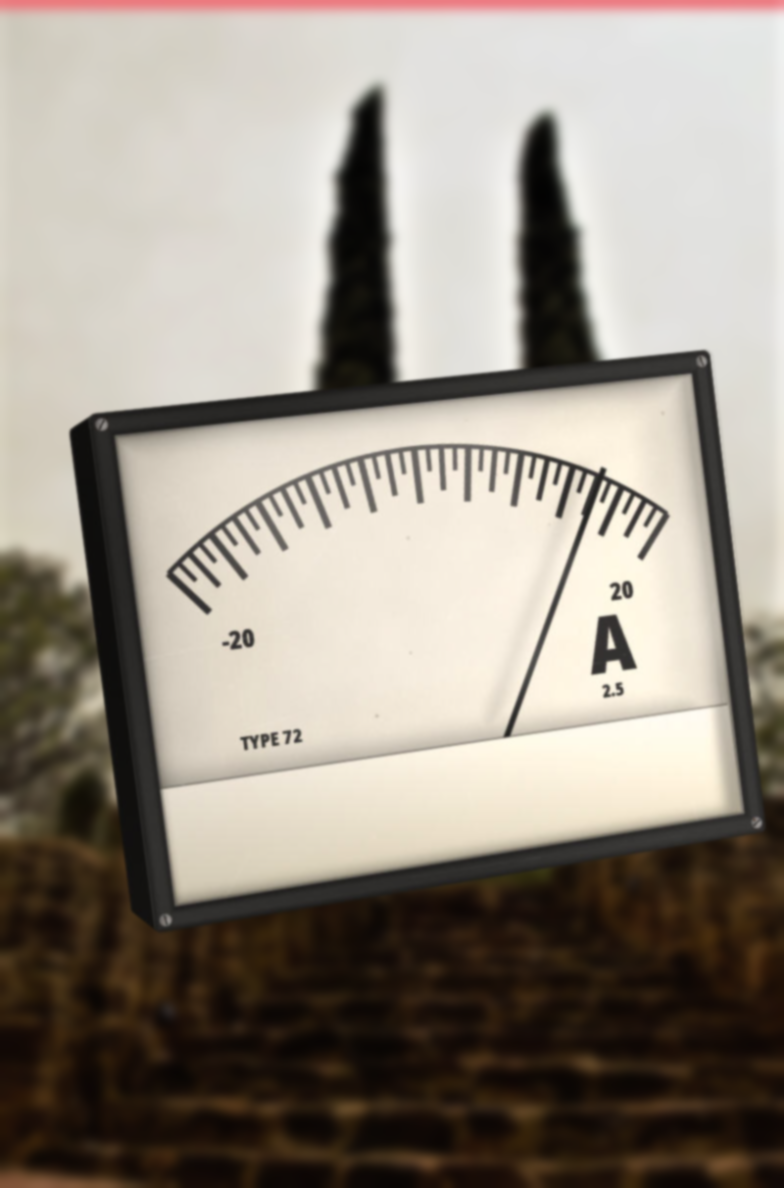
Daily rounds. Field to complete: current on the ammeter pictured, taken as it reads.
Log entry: 14 A
